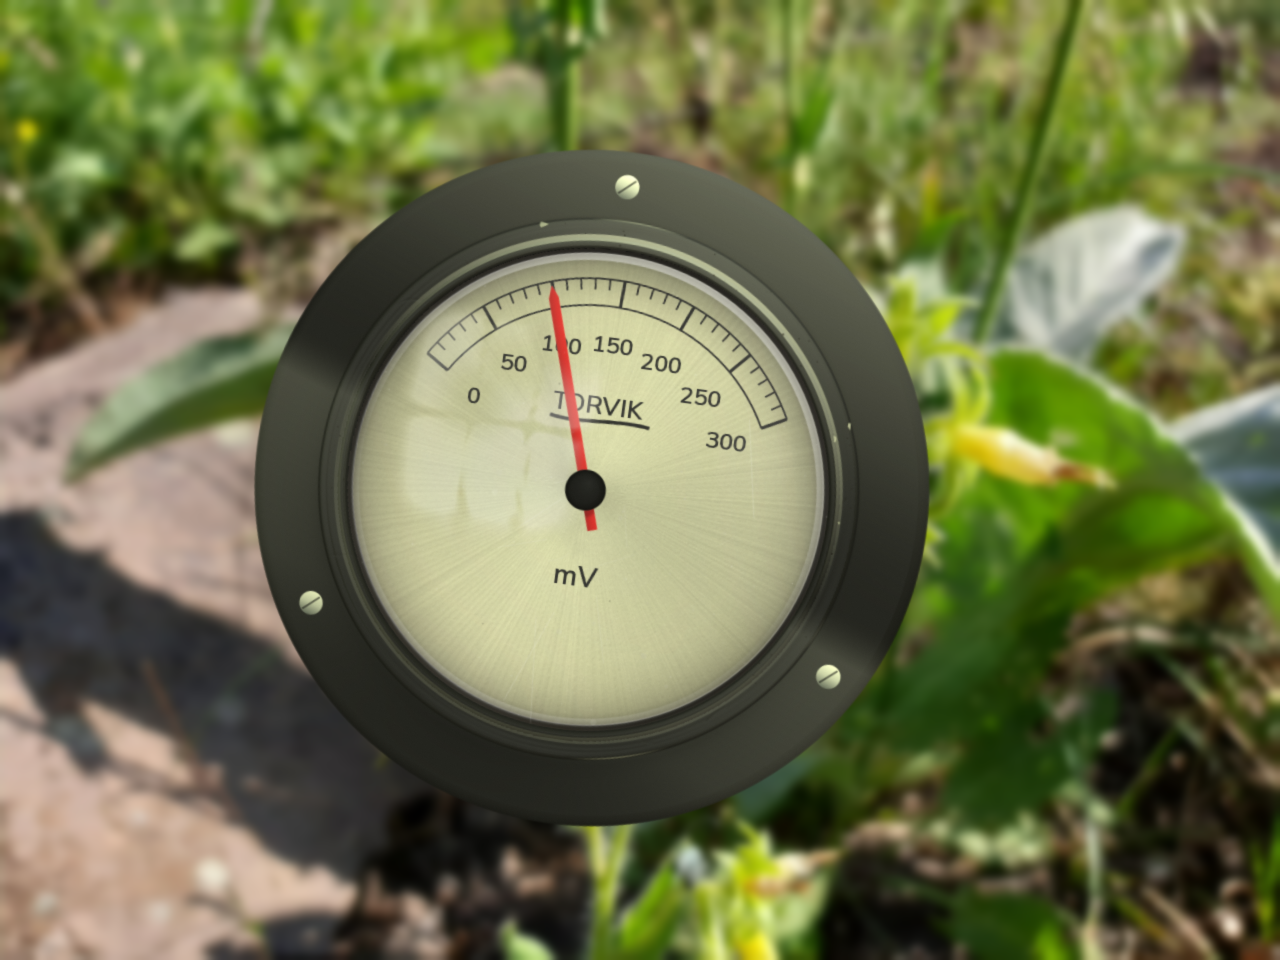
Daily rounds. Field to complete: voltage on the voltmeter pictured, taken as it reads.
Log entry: 100 mV
